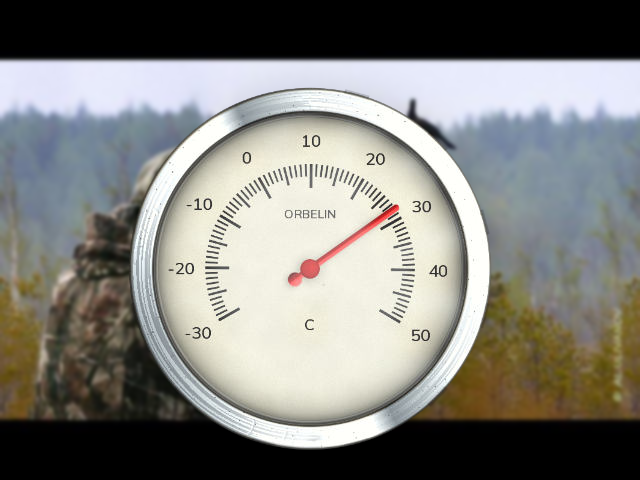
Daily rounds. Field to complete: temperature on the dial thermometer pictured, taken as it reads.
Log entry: 28 °C
